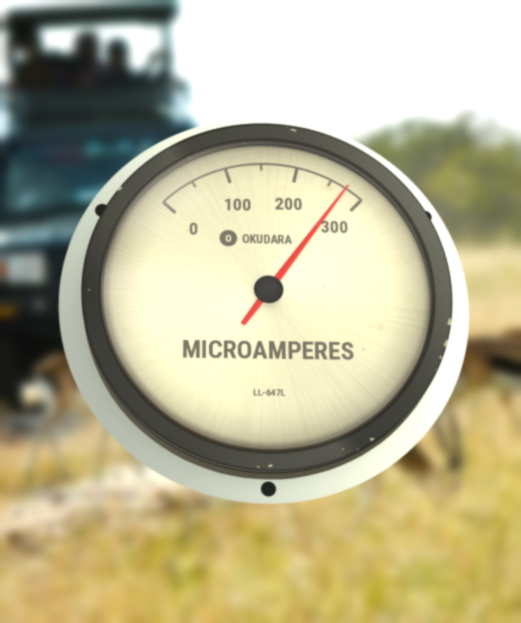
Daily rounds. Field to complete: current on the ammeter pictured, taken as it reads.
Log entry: 275 µA
